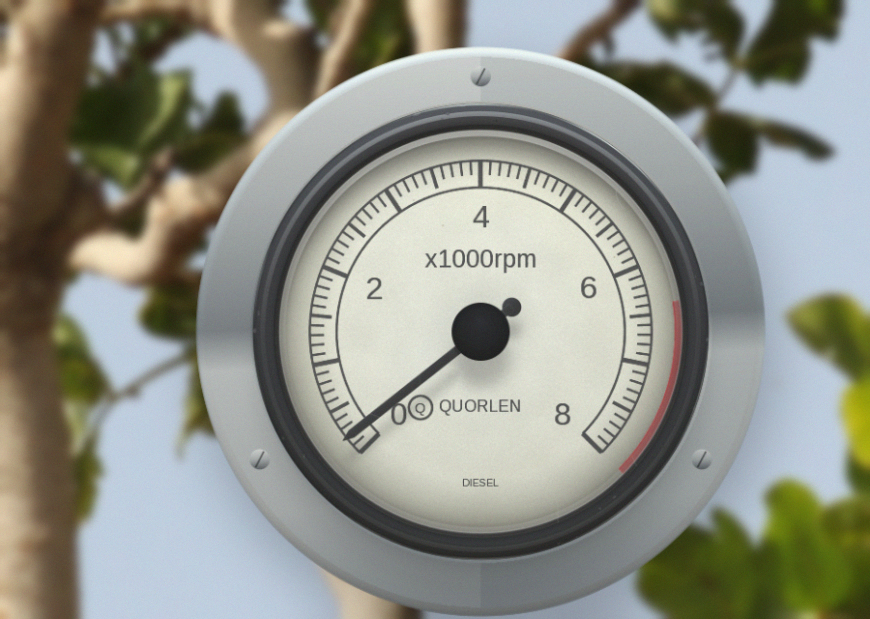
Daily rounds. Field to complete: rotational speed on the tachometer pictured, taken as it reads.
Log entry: 200 rpm
